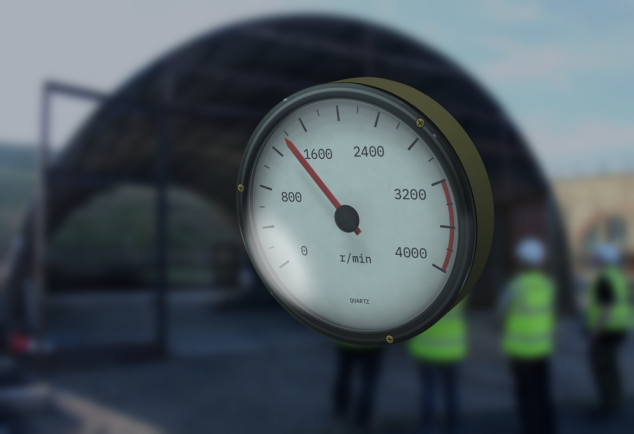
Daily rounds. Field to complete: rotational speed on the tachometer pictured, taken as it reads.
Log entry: 1400 rpm
